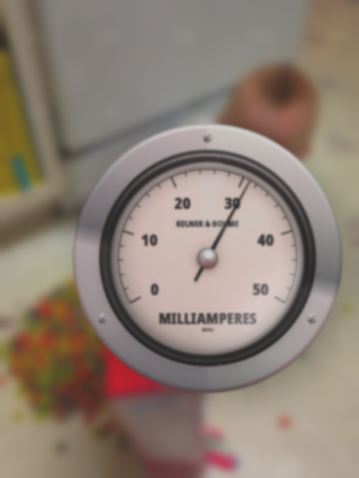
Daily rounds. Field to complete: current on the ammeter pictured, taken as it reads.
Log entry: 31 mA
